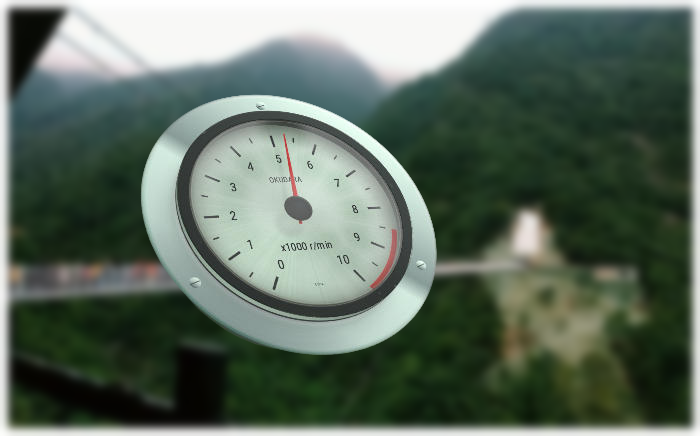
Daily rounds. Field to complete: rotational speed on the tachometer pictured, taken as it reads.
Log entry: 5250 rpm
